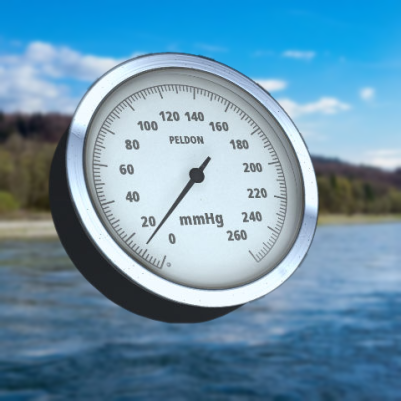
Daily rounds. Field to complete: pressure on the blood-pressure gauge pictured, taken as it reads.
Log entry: 12 mmHg
